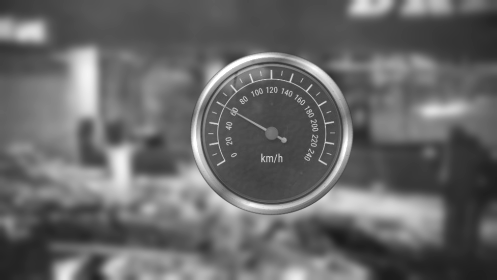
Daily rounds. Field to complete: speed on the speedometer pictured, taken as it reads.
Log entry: 60 km/h
